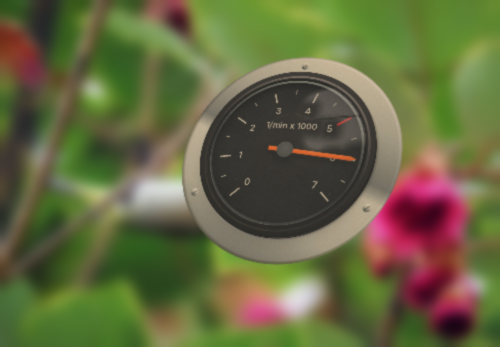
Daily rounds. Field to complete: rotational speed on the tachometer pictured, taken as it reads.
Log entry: 6000 rpm
